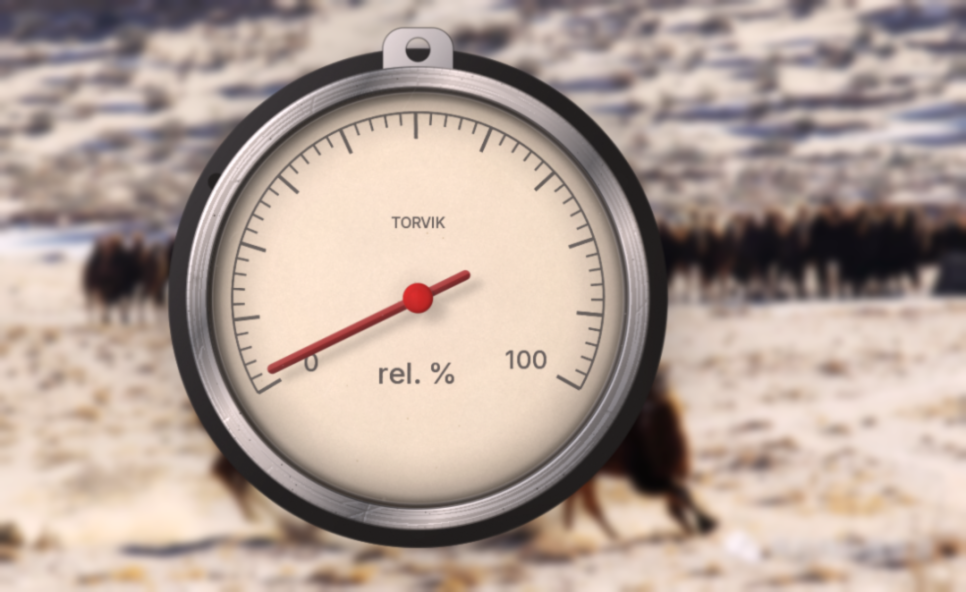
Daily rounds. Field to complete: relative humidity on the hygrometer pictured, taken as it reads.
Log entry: 2 %
